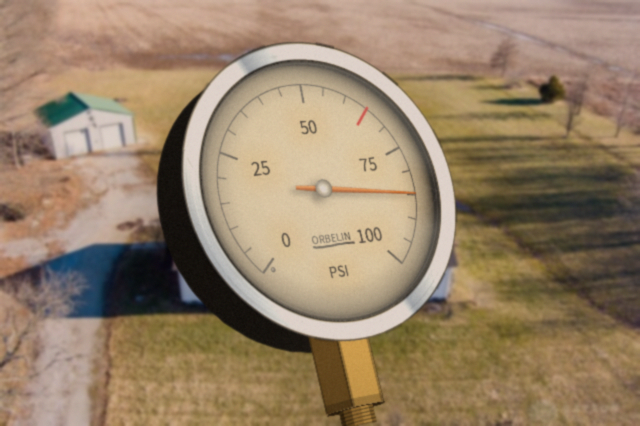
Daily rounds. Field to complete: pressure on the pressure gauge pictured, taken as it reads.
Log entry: 85 psi
